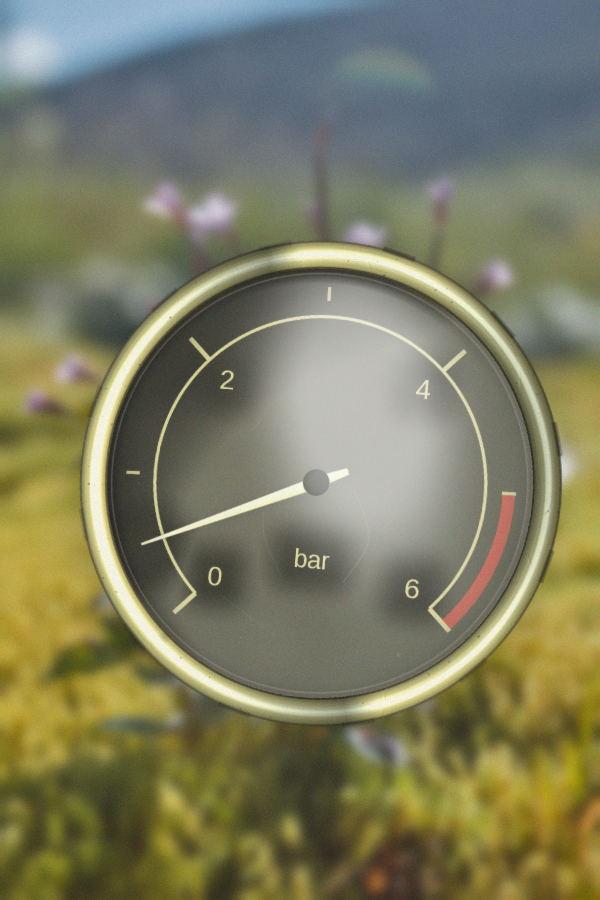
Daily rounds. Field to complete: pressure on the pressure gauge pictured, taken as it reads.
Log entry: 0.5 bar
